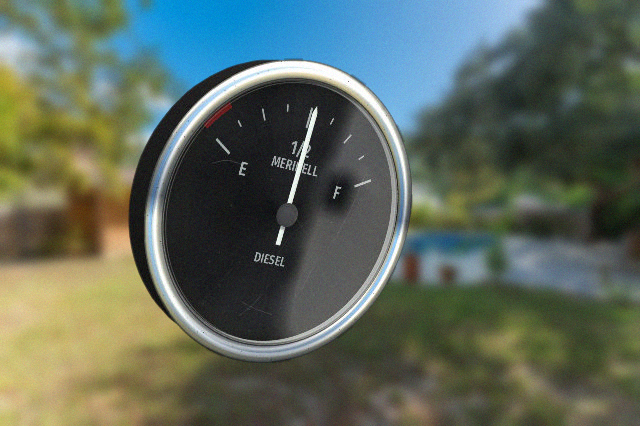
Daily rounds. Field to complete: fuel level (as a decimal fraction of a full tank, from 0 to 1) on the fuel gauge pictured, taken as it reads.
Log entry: 0.5
